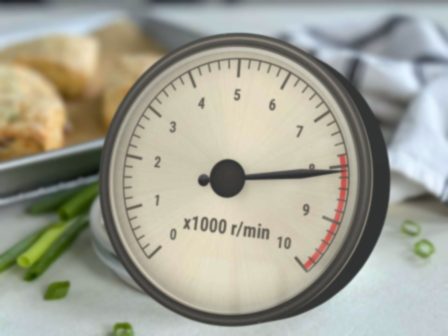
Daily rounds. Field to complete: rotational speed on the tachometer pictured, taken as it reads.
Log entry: 8100 rpm
